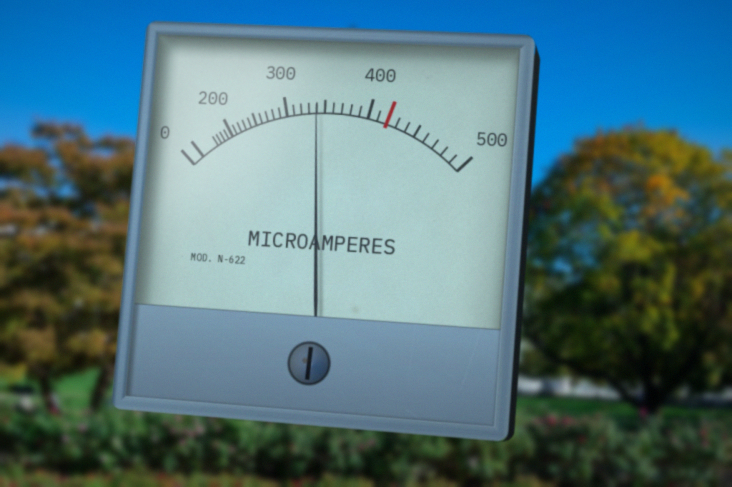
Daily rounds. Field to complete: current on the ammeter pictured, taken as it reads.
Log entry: 340 µA
